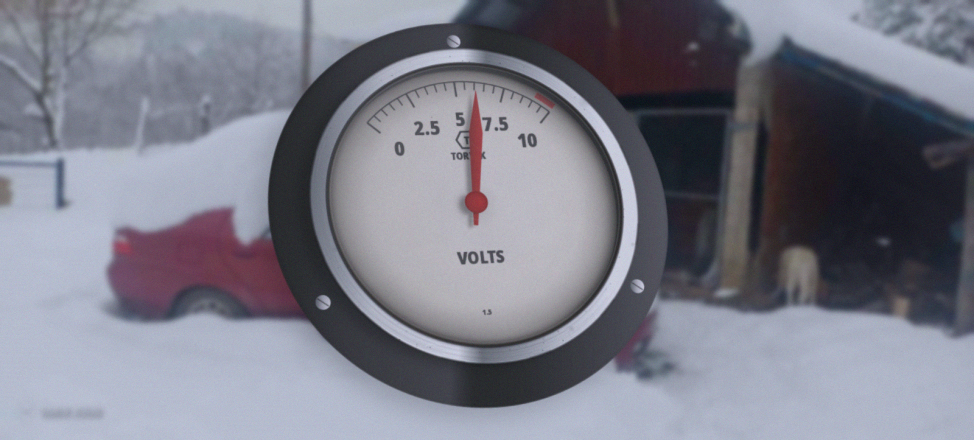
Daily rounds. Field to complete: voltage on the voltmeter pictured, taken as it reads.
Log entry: 6 V
